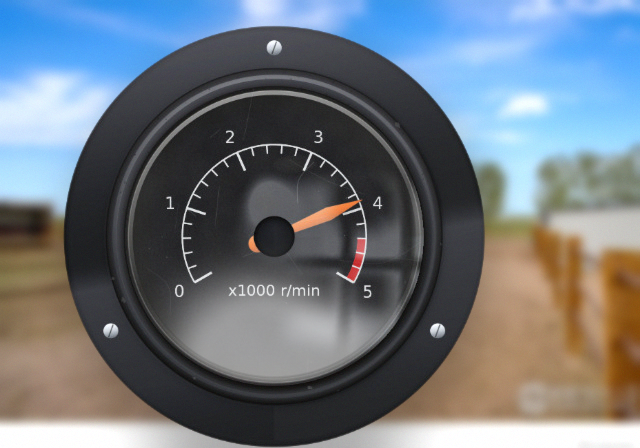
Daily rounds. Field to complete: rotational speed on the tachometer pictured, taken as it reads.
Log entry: 3900 rpm
